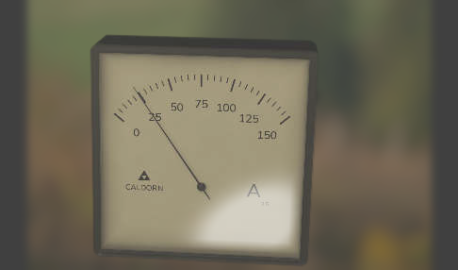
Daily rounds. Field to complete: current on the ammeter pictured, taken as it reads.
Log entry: 25 A
